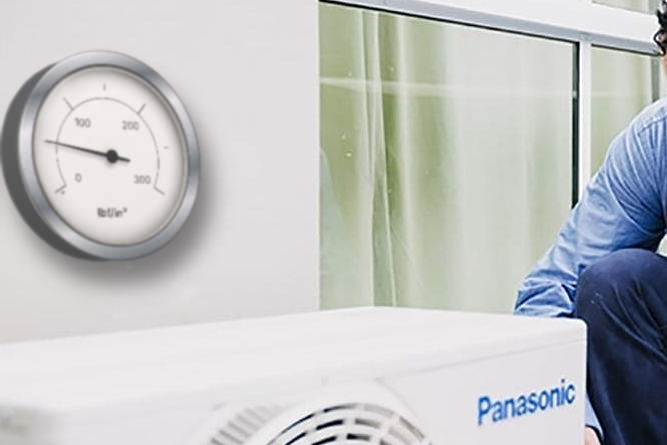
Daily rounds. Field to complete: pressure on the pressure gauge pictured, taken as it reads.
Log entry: 50 psi
